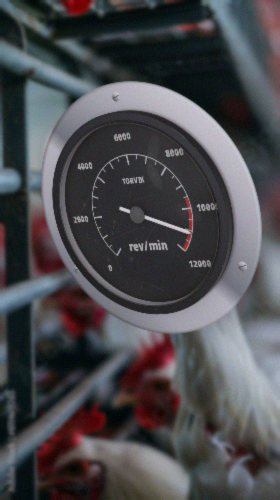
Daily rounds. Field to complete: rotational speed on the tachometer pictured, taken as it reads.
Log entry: 11000 rpm
